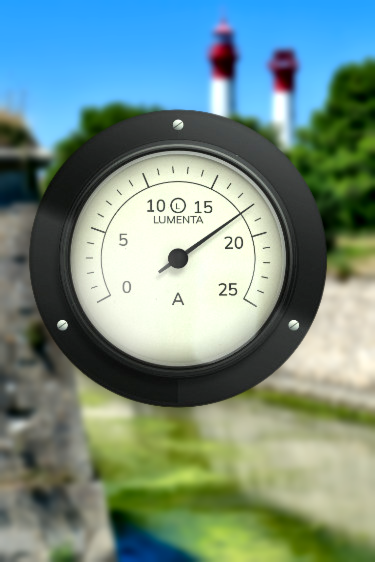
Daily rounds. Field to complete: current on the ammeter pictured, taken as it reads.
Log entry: 18 A
